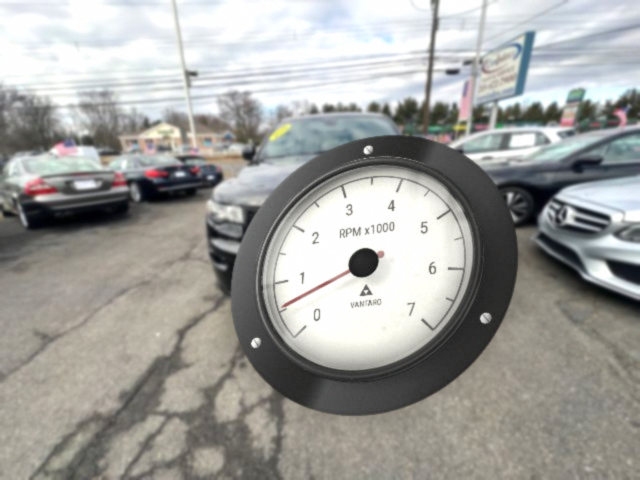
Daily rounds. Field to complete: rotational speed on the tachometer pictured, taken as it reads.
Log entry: 500 rpm
